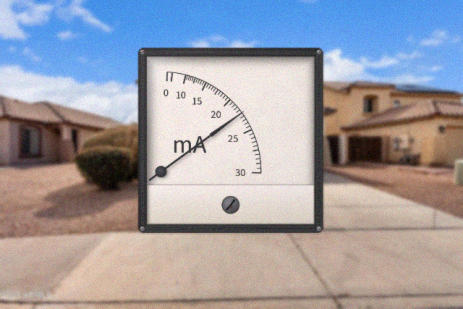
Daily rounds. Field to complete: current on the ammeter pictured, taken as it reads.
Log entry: 22.5 mA
